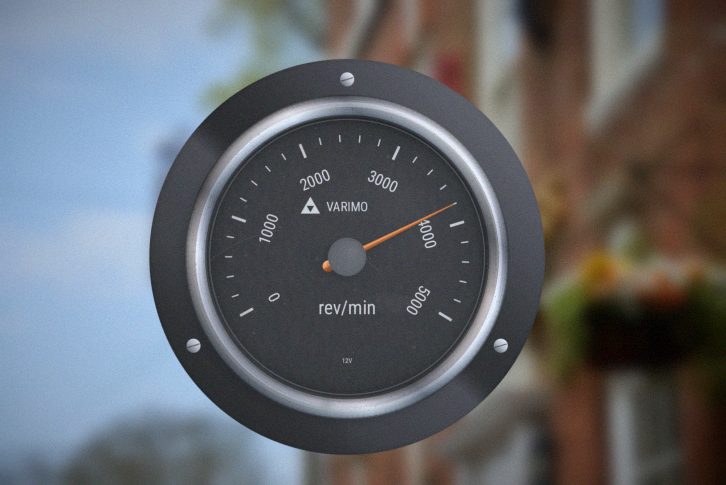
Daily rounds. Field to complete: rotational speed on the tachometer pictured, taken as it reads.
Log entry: 3800 rpm
